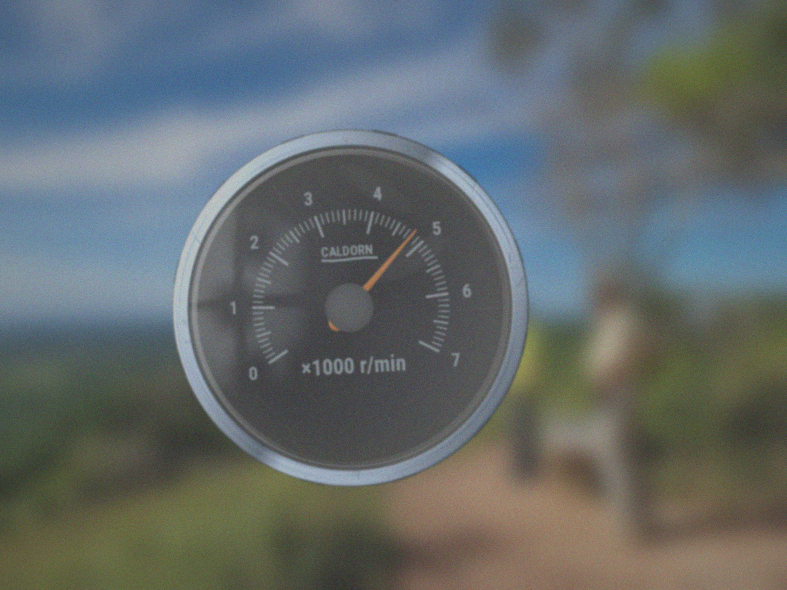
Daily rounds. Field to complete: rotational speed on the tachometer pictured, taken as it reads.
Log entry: 4800 rpm
